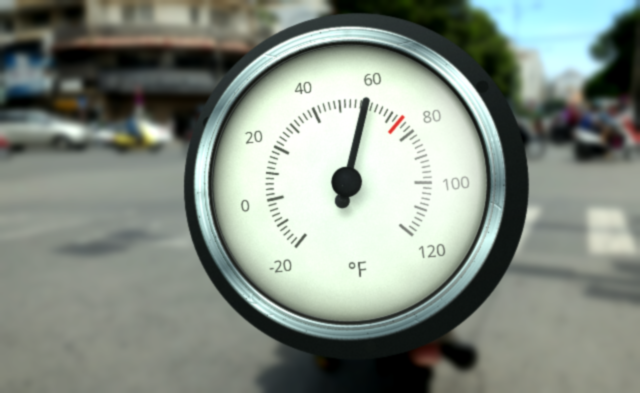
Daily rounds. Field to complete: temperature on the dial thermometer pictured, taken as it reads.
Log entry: 60 °F
